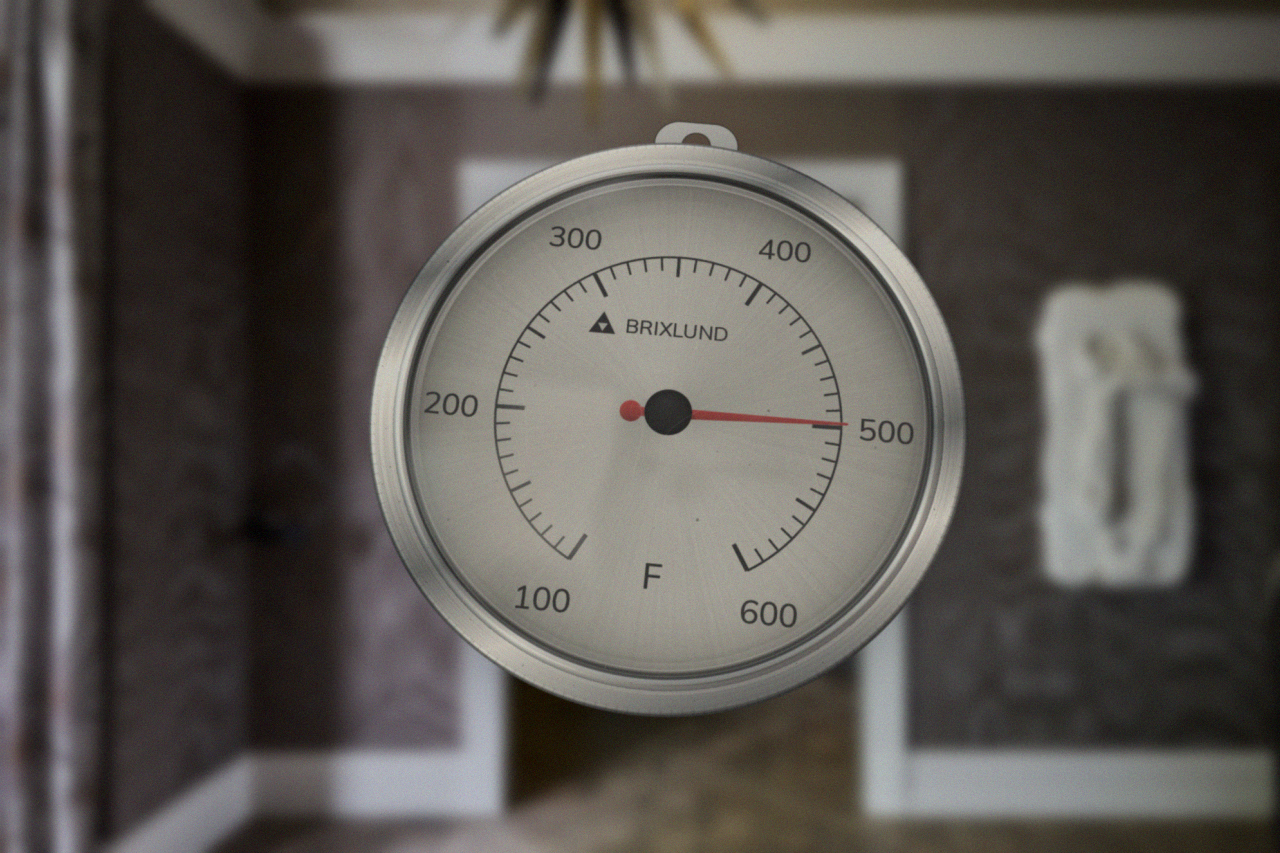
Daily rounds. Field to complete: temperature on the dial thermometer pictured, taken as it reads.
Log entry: 500 °F
